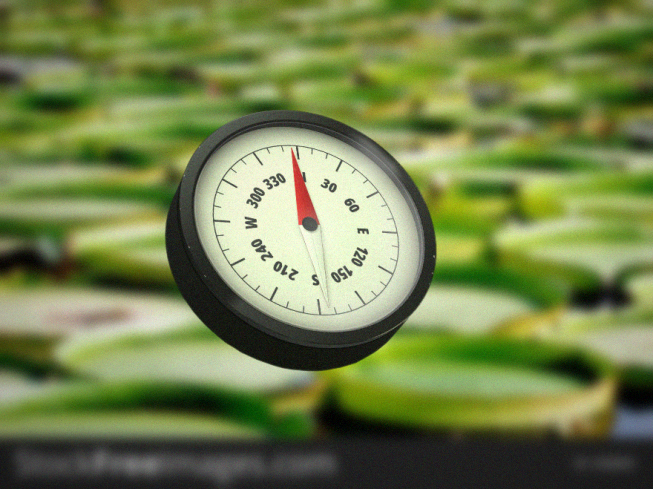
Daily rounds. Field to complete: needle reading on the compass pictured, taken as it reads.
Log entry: 355 °
